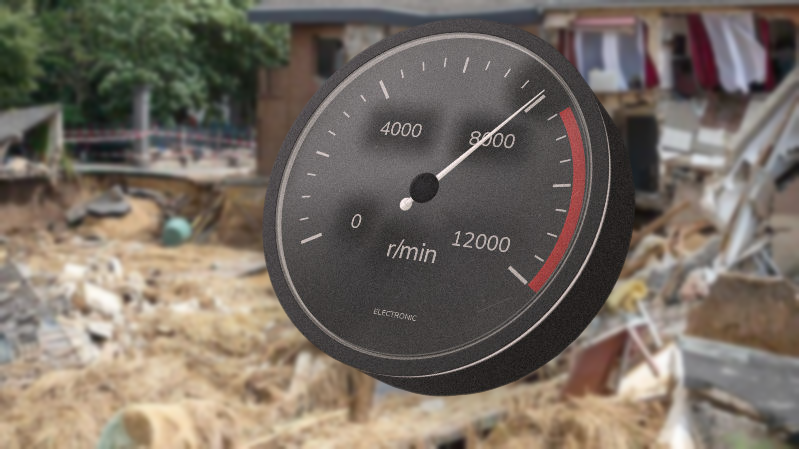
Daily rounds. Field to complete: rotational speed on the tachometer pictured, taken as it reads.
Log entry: 8000 rpm
